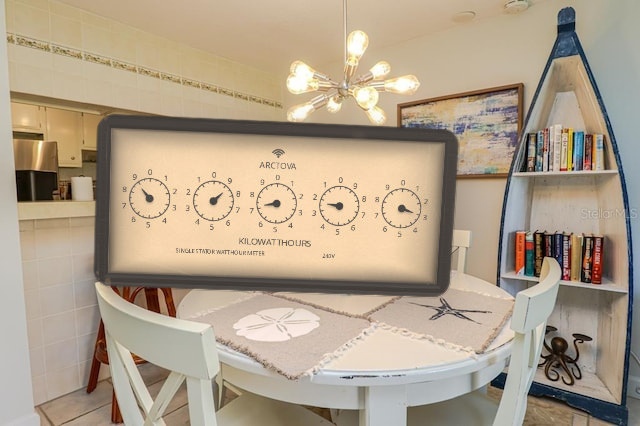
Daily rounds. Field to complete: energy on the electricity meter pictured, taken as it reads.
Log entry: 88723 kWh
